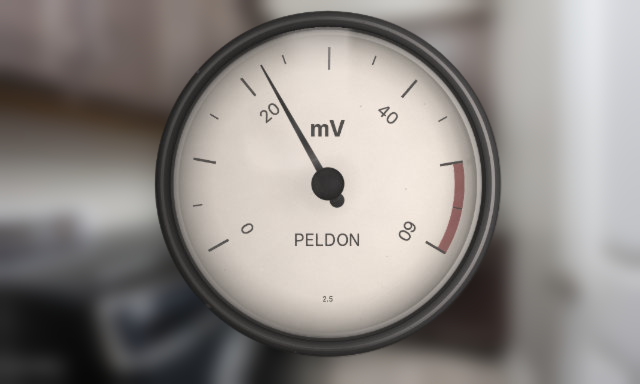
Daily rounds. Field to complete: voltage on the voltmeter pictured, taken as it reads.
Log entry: 22.5 mV
